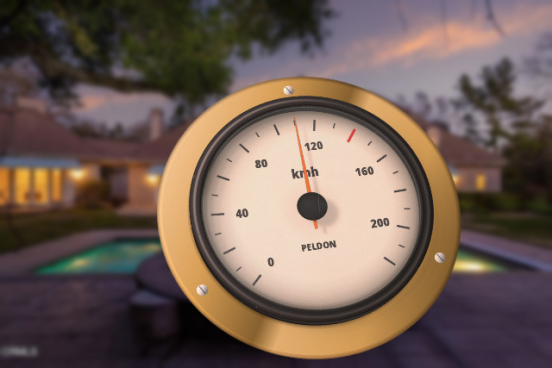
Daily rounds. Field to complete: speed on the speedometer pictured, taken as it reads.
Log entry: 110 km/h
